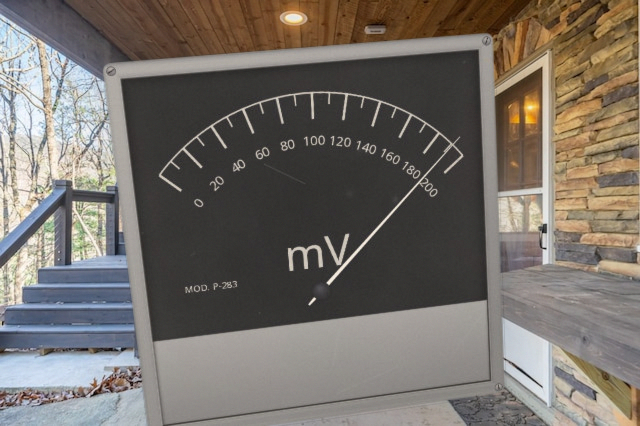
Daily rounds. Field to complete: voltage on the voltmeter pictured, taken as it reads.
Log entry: 190 mV
